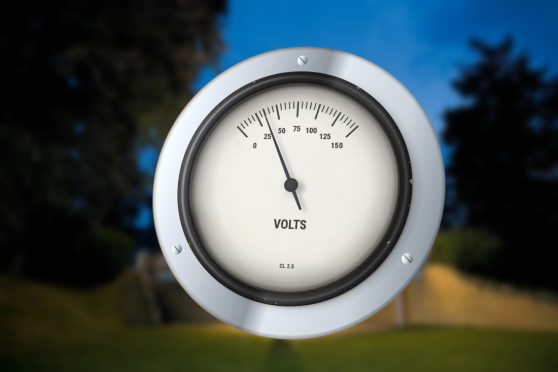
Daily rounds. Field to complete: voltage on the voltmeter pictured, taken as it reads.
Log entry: 35 V
